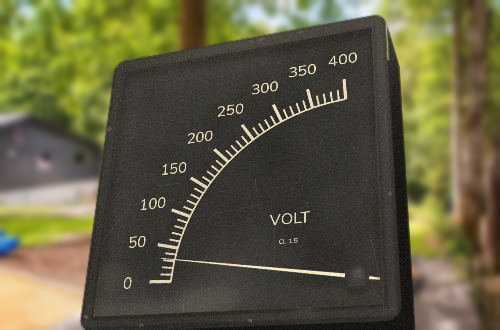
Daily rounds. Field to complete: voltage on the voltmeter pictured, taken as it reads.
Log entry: 30 V
